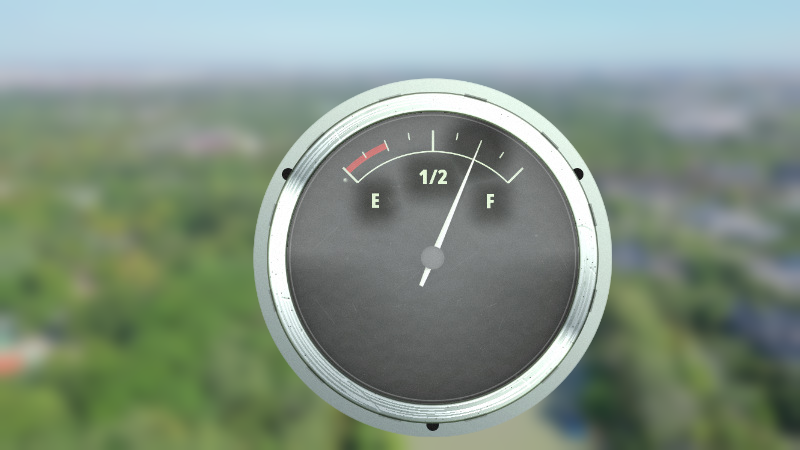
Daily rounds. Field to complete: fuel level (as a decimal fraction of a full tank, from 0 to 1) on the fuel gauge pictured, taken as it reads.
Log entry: 0.75
